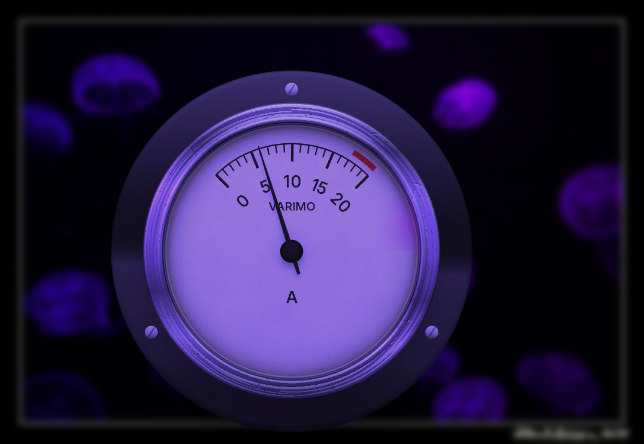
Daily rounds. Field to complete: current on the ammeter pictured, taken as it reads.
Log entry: 6 A
